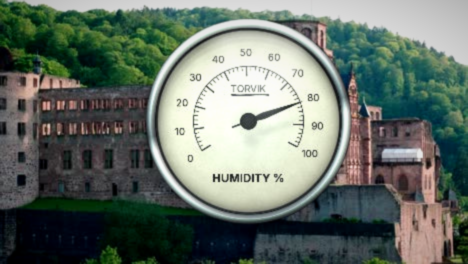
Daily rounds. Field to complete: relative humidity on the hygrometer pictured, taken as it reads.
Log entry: 80 %
